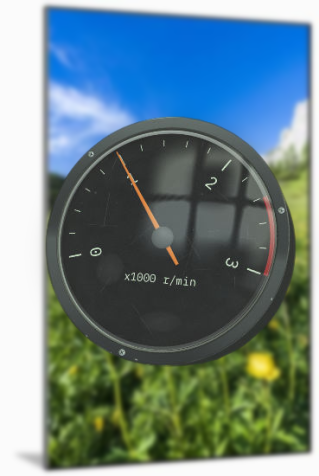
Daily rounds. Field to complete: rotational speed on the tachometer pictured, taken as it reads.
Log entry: 1000 rpm
